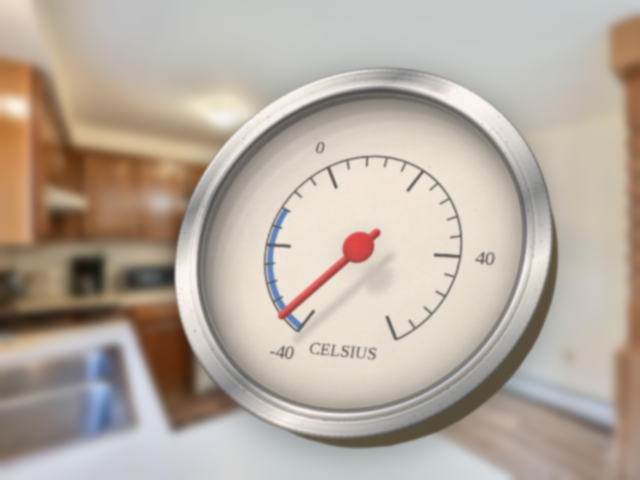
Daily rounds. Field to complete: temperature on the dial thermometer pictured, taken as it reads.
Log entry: -36 °C
